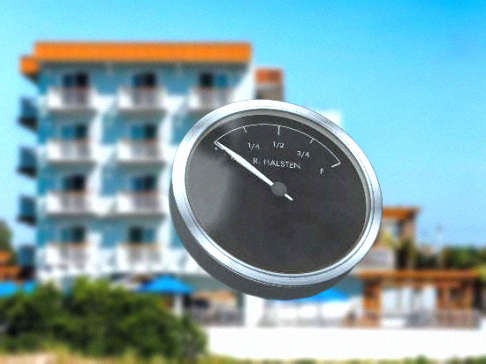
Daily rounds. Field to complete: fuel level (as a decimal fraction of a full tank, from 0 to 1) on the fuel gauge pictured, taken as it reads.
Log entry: 0
